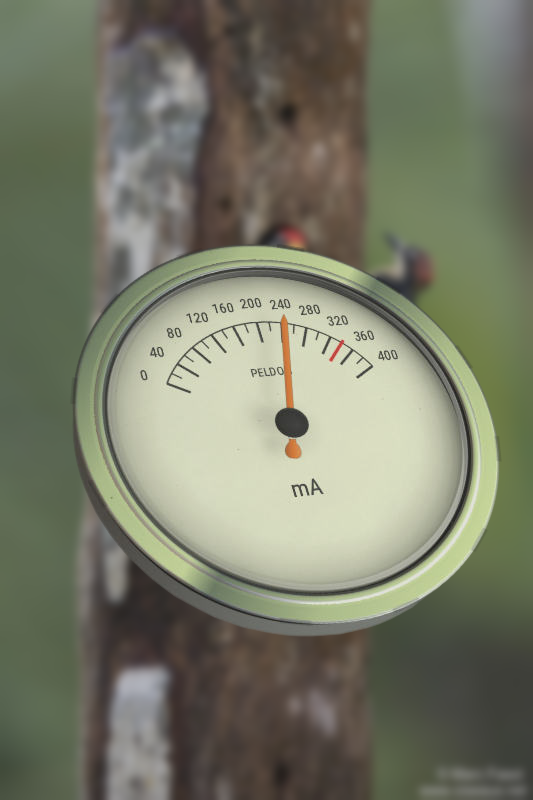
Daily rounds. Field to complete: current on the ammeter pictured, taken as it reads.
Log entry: 240 mA
